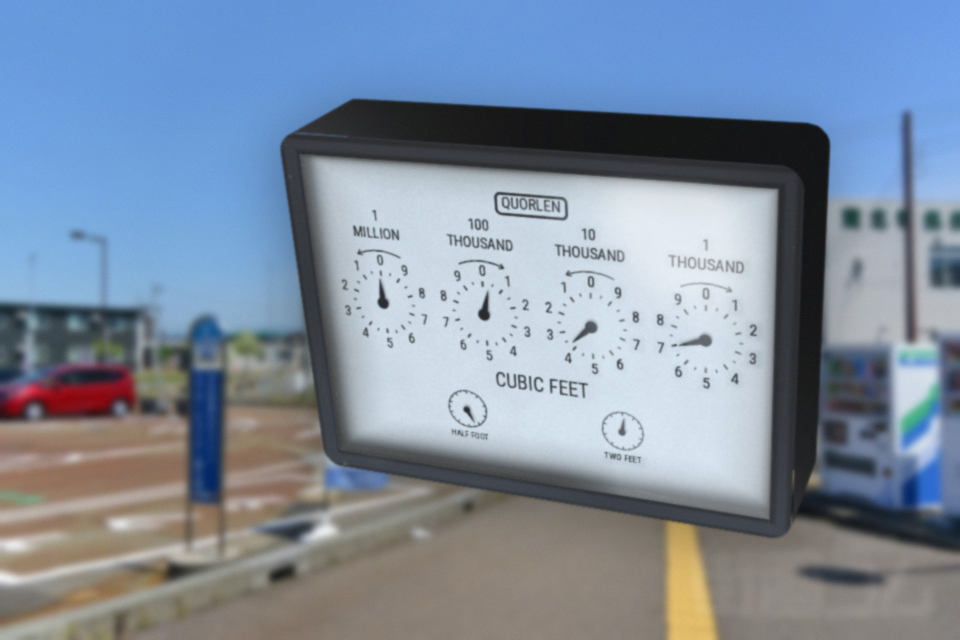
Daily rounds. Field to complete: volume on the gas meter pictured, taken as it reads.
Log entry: 3700 ft³
